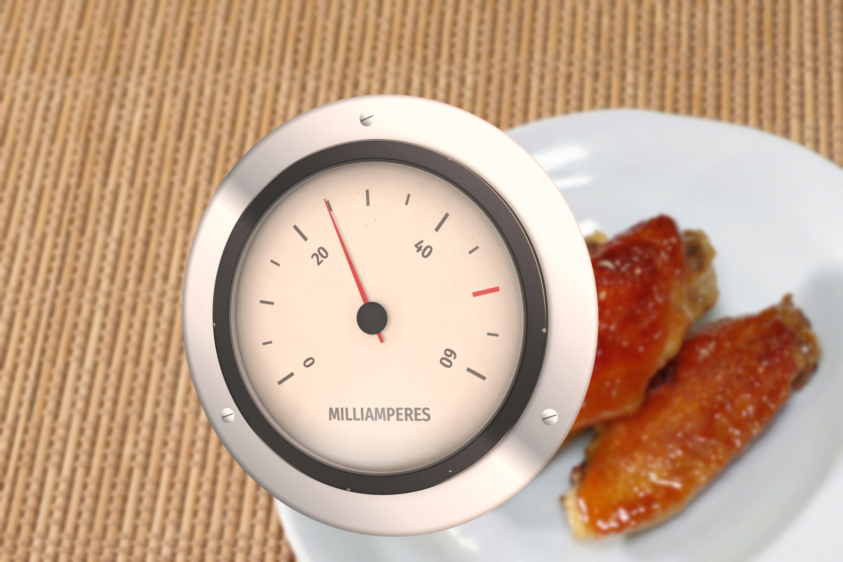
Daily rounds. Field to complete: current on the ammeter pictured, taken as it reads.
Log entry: 25 mA
